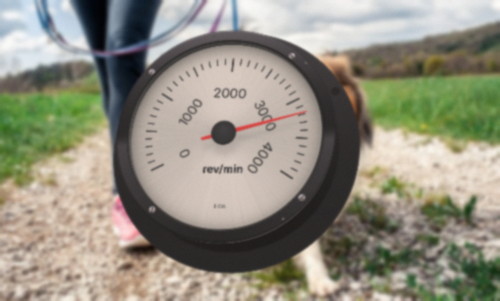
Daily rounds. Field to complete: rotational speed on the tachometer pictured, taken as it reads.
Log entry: 3200 rpm
